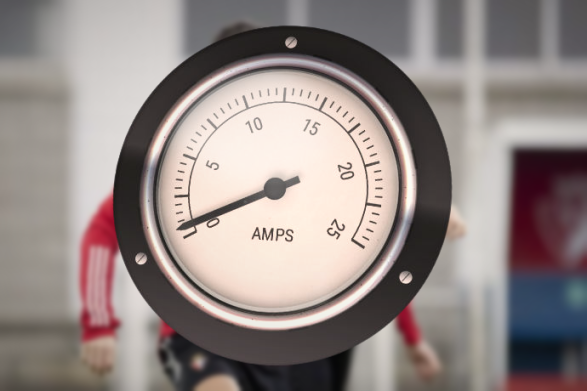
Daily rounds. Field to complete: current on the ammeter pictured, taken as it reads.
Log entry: 0.5 A
